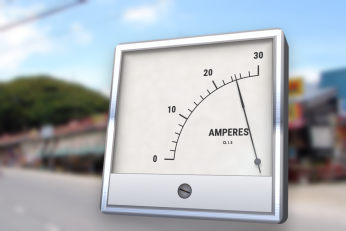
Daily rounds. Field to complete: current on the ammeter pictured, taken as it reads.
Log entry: 25 A
